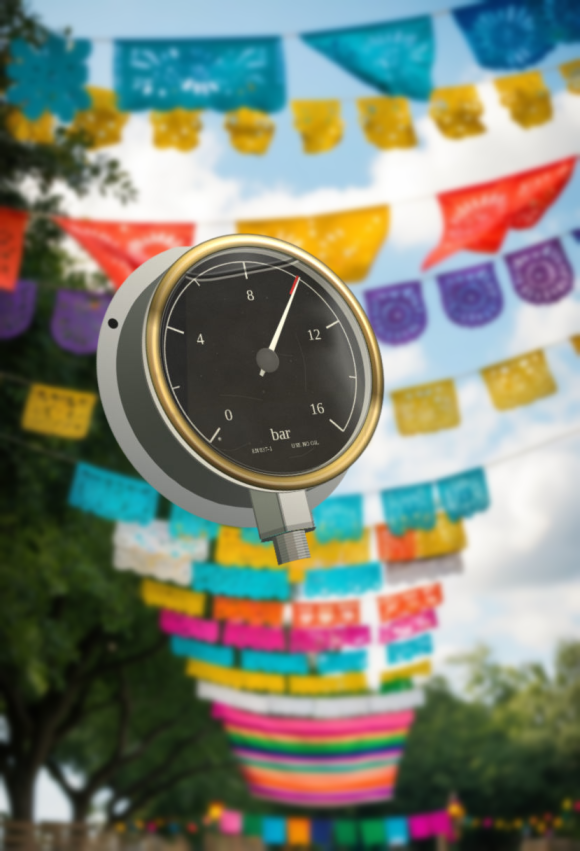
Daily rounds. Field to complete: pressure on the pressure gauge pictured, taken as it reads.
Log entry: 10 bar
